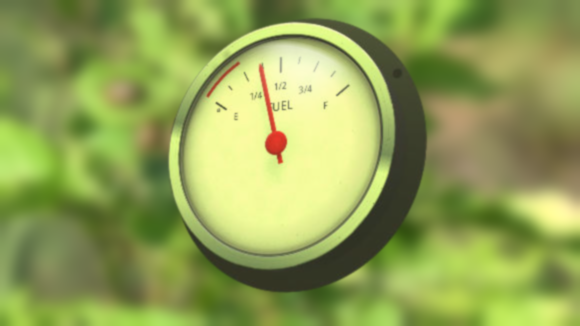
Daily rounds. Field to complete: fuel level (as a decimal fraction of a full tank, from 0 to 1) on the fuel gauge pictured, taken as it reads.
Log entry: 0.375
